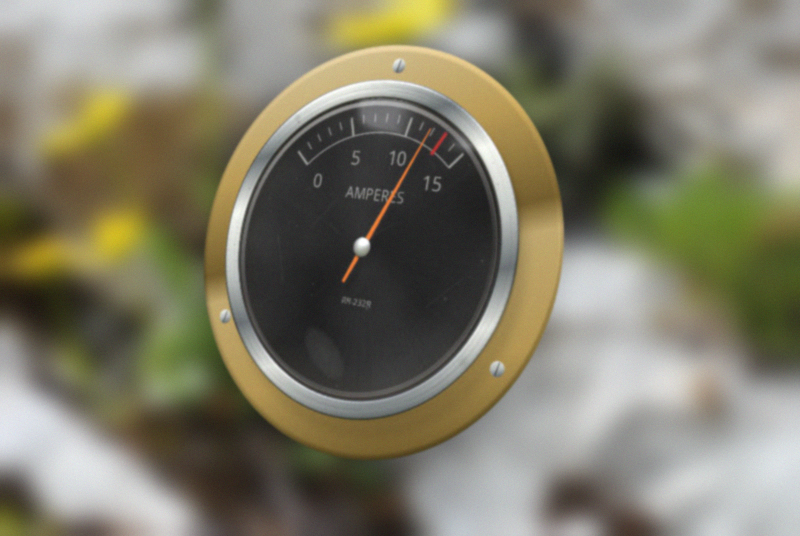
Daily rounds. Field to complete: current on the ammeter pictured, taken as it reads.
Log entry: 12 A
